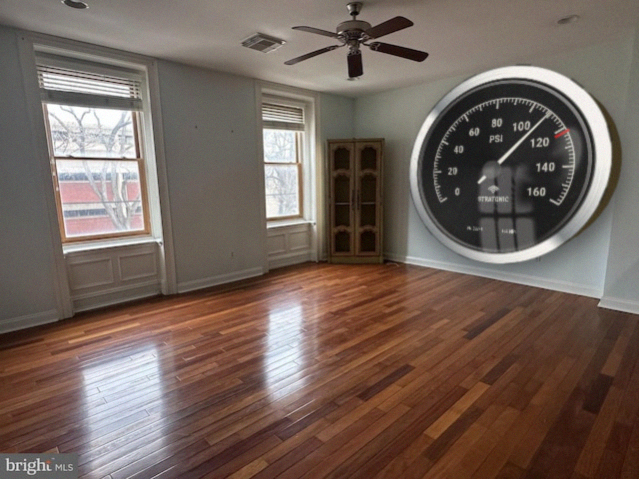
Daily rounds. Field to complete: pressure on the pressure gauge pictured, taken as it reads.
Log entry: 110 psi
